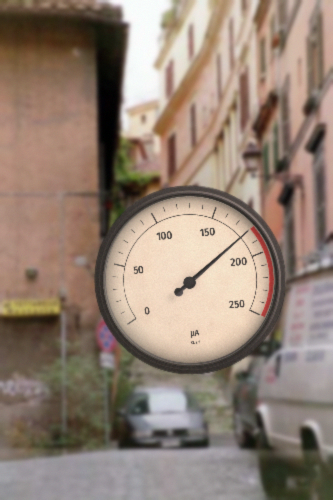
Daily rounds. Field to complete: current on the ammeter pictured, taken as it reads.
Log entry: 180 µA
